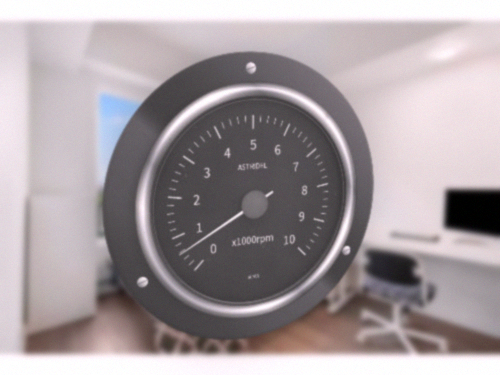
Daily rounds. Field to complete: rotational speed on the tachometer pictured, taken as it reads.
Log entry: 600 rpm
